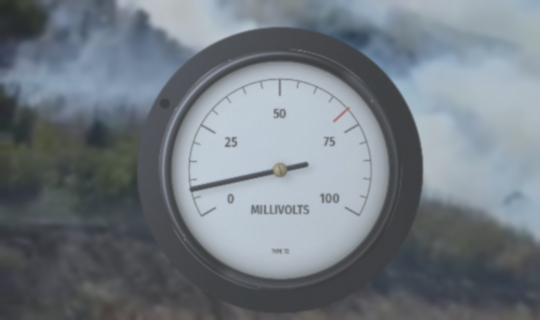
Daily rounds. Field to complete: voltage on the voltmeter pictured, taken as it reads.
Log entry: 7.5 mV
